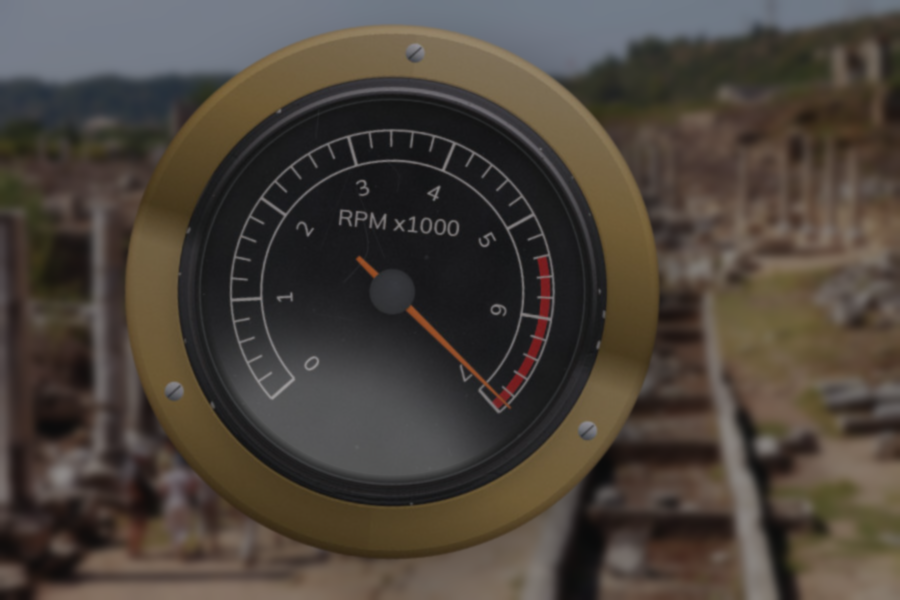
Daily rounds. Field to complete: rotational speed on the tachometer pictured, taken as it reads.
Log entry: 6900 rpm
